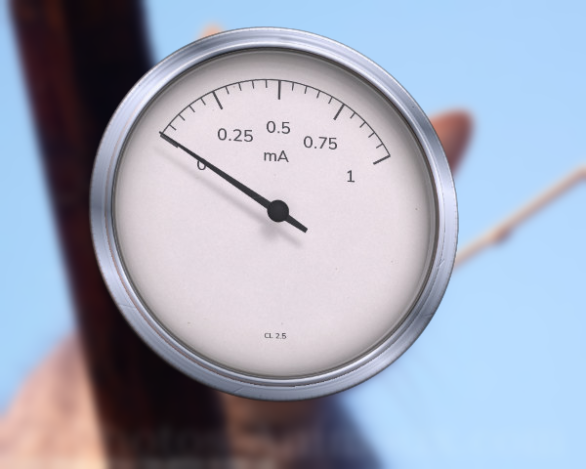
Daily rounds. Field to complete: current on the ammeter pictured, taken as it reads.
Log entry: 0 mA
